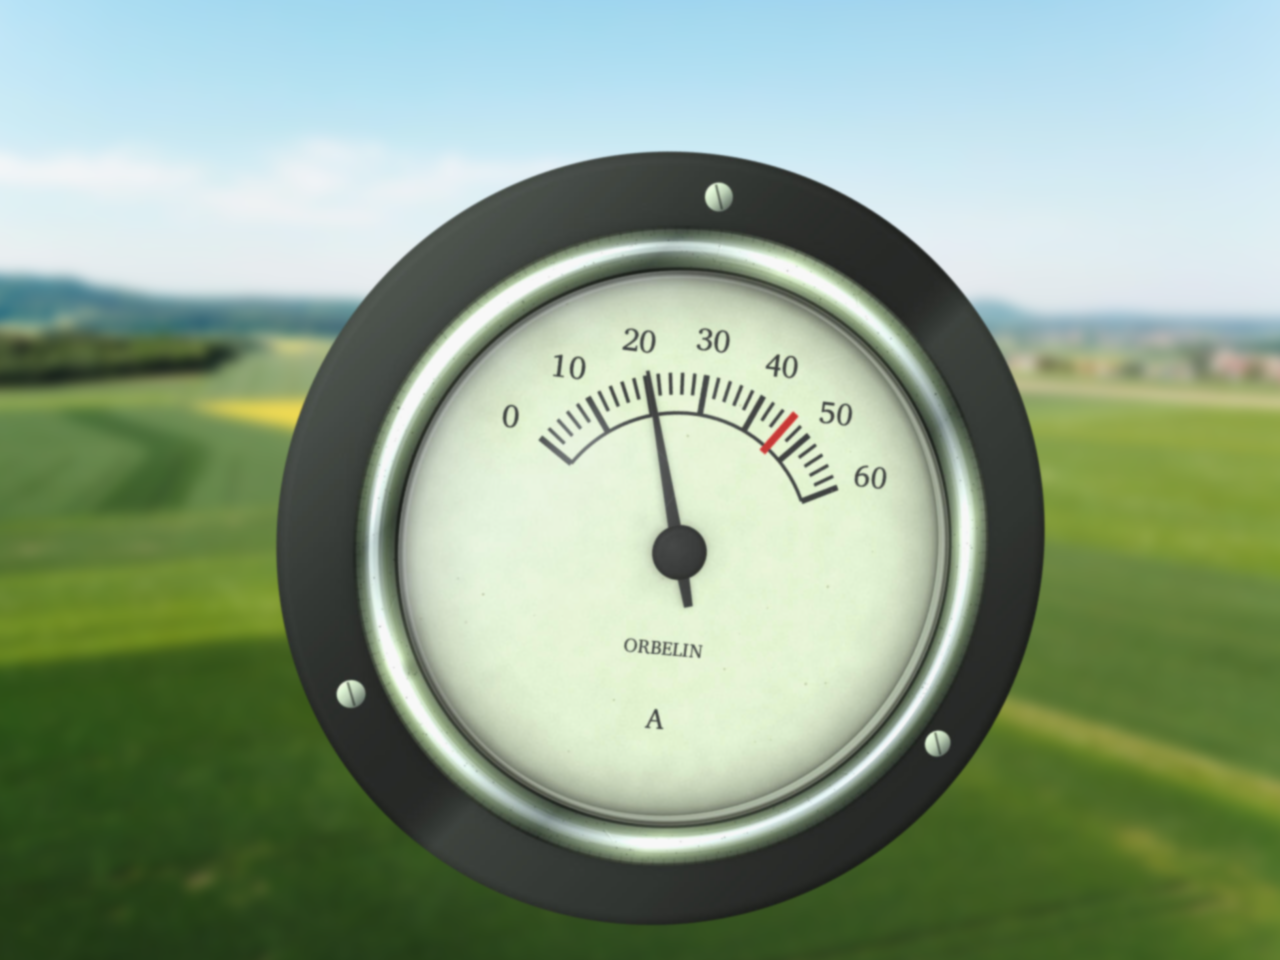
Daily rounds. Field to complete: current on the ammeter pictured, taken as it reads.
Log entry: 20 A
